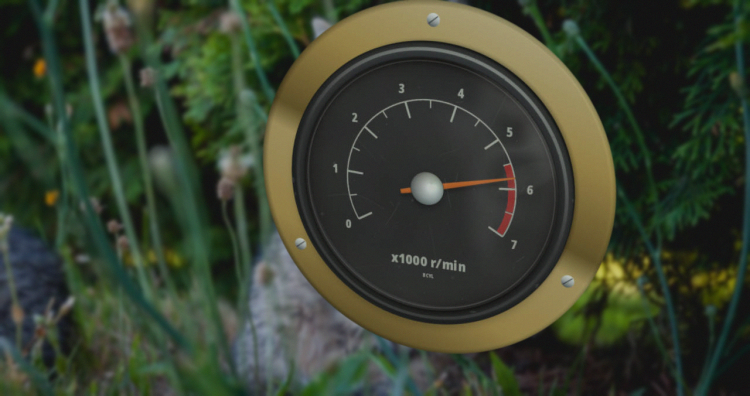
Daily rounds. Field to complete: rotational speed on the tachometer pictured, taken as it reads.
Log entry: 5750 rpm
